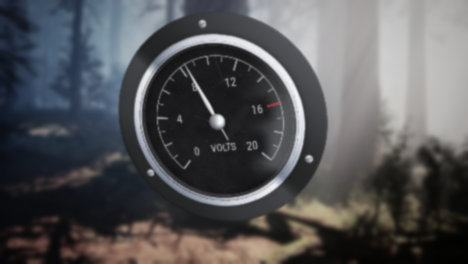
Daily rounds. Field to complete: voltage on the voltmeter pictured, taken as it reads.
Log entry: 8.5 V
